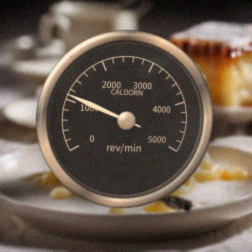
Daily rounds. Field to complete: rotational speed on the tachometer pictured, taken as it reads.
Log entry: 1100 rpm
